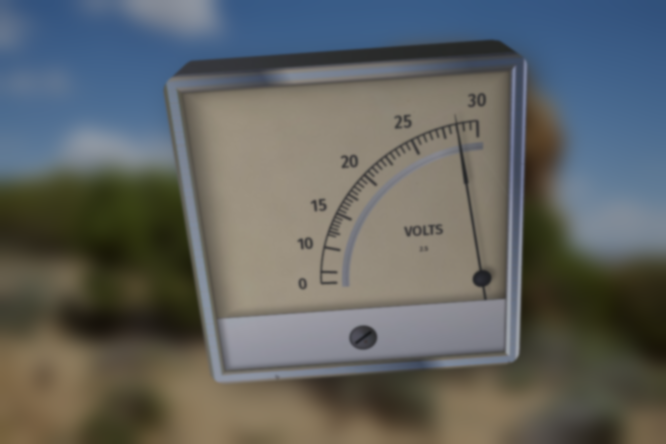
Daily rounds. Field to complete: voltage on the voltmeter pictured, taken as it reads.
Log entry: 28.5 V
